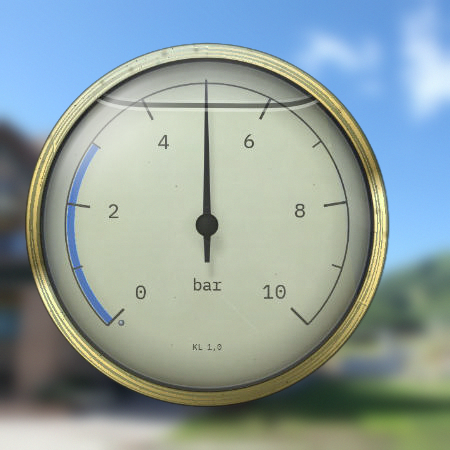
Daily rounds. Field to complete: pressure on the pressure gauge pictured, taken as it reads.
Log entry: 5 bar
